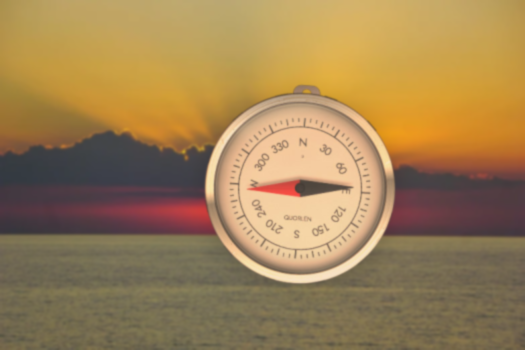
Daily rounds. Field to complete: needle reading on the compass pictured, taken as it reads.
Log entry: 265 °
